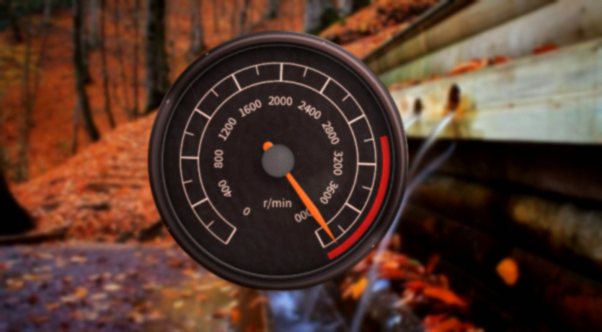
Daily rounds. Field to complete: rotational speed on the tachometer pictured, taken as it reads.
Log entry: 3900 rpm
